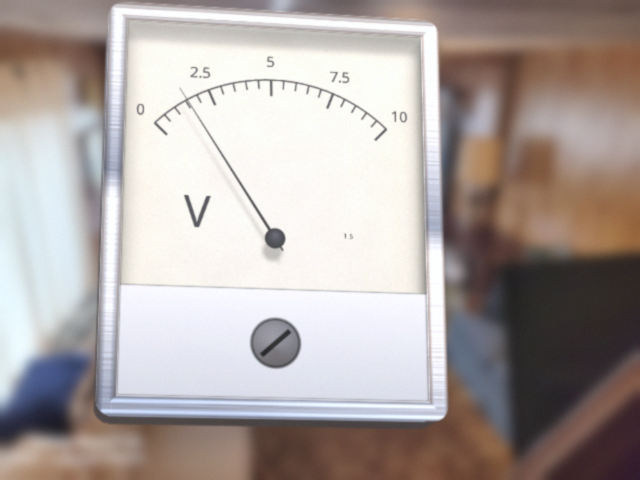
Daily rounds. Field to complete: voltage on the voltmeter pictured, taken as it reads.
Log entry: 1.5 V
